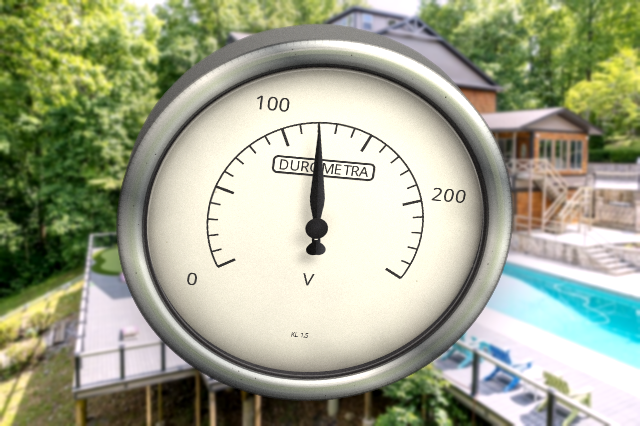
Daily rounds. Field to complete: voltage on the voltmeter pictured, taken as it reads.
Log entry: 120 V
